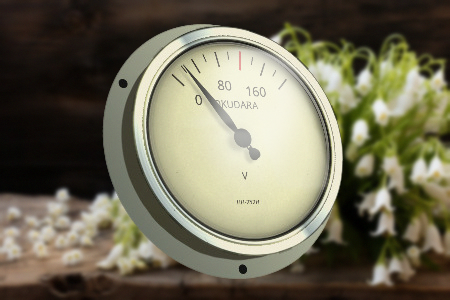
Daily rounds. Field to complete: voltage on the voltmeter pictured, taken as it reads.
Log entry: 20 V
